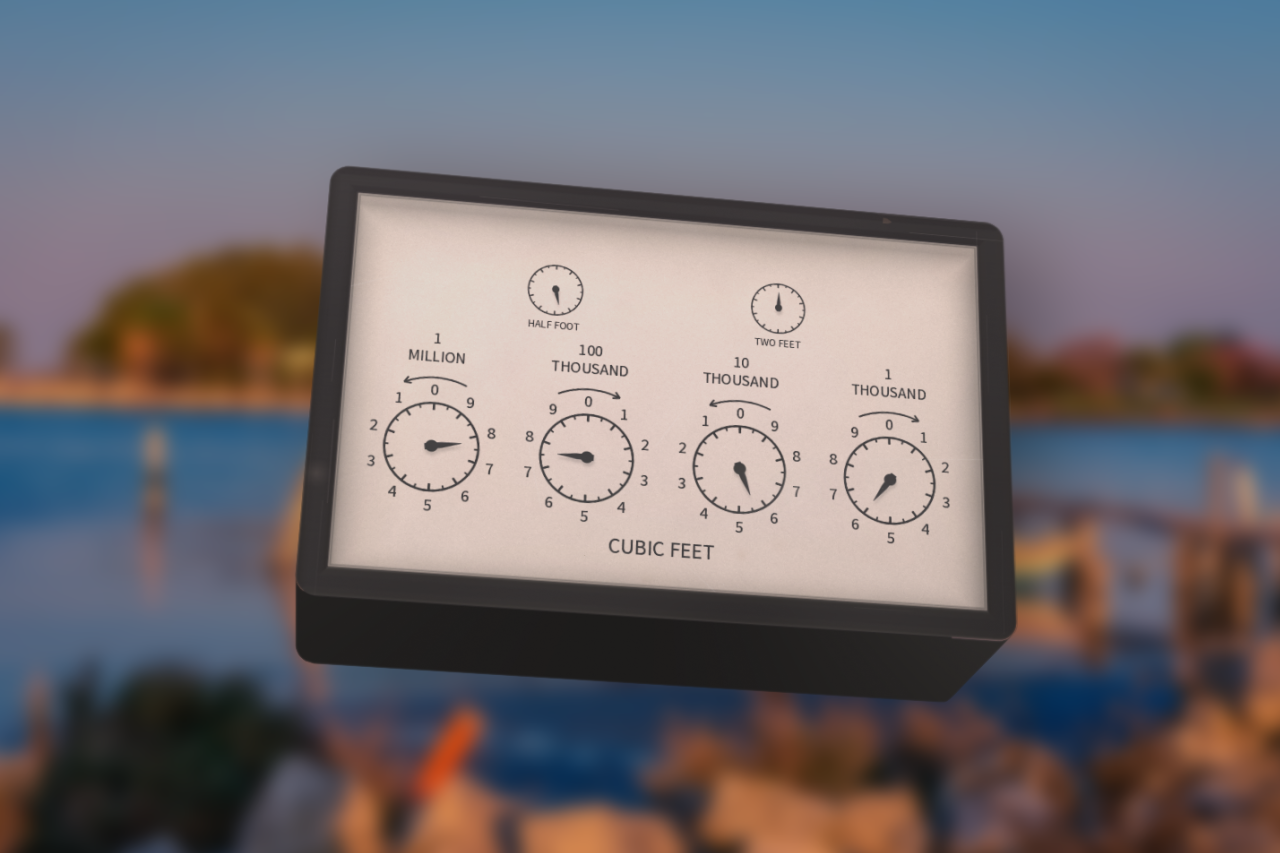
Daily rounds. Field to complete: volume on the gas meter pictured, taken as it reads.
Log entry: 775600 ft³
